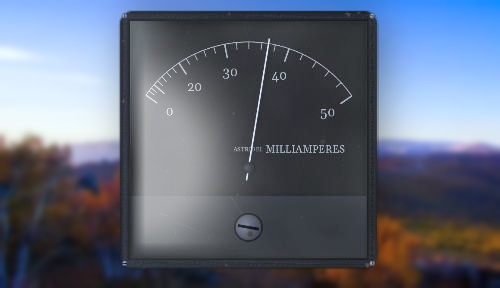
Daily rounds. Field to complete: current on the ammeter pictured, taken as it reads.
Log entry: 37 mA
